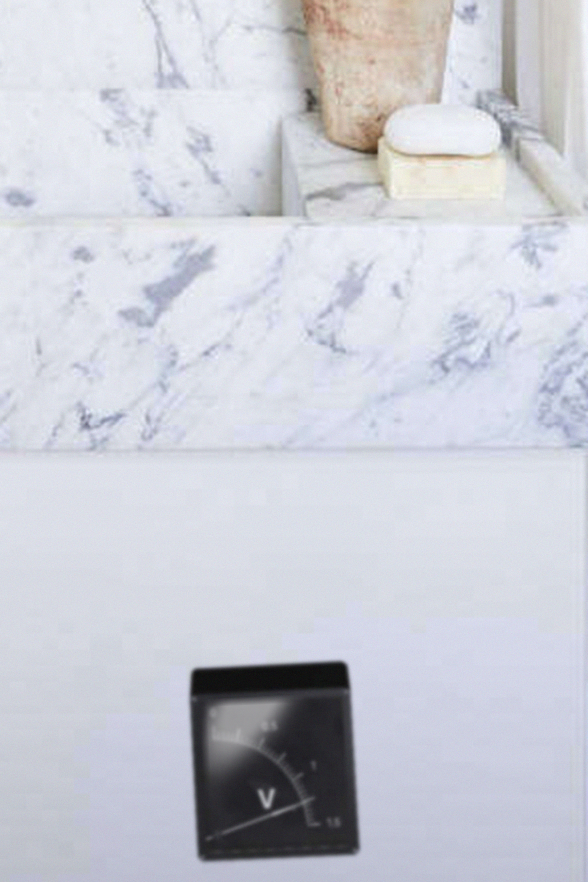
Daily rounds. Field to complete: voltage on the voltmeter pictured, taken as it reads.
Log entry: 1.25 V
